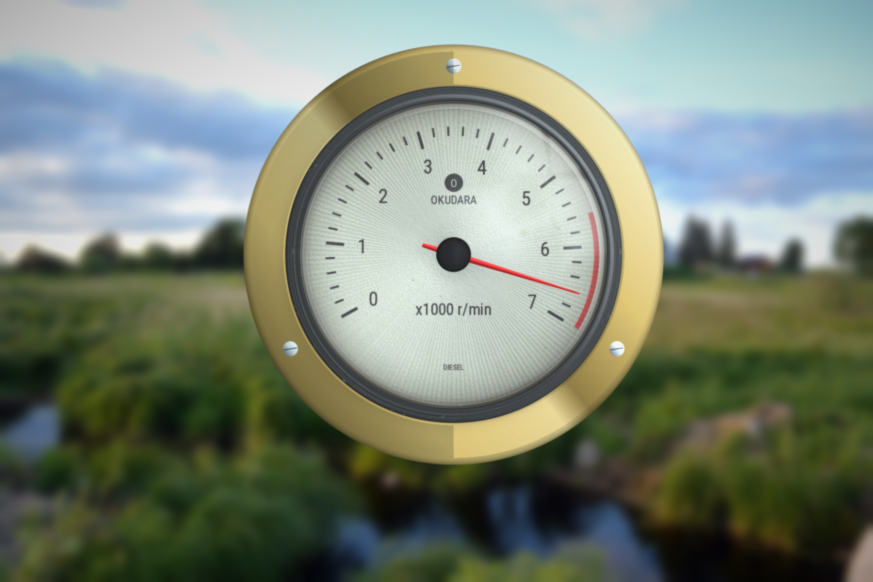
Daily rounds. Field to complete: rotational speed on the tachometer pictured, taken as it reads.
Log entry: 6600 rpm
